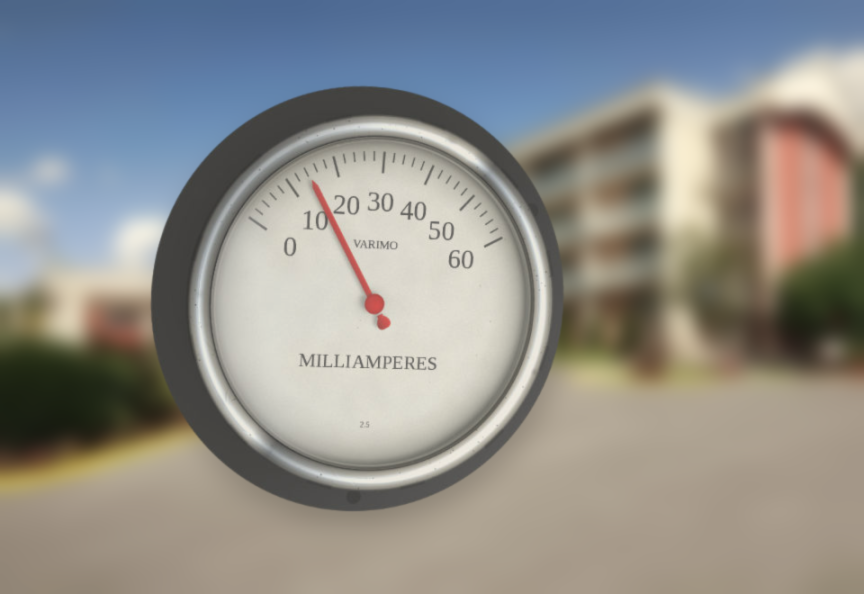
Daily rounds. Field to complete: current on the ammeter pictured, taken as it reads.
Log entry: 14 mA
